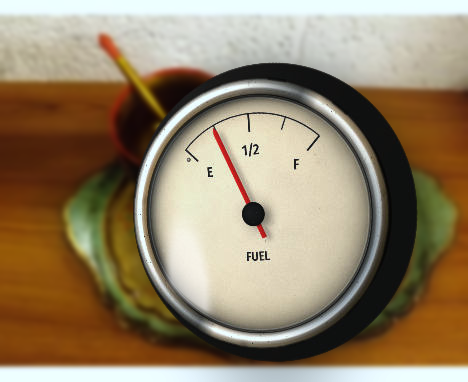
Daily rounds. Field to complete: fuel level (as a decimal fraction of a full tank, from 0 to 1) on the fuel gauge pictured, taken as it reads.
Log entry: 0.25
